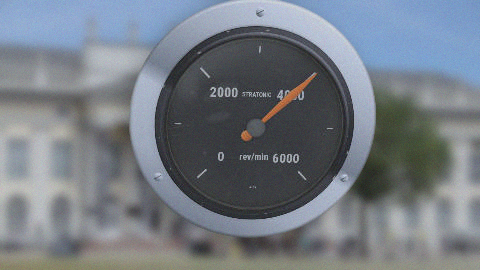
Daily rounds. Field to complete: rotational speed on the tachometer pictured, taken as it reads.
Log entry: 4000 rpm
